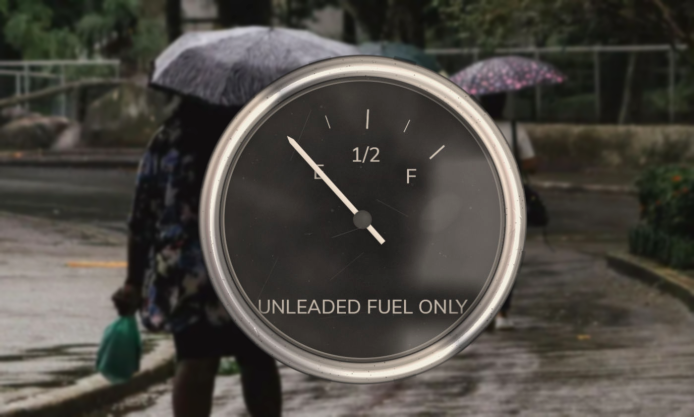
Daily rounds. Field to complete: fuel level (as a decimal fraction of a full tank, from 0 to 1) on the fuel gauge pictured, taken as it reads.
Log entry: 0
